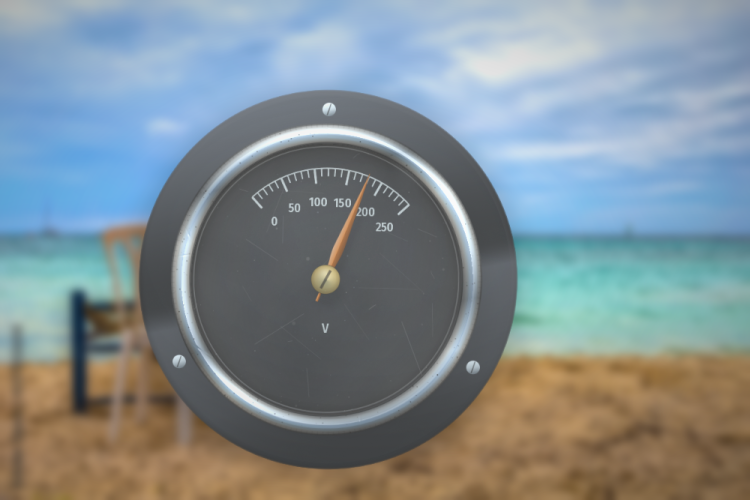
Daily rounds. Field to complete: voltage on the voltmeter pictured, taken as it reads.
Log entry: 180 V
